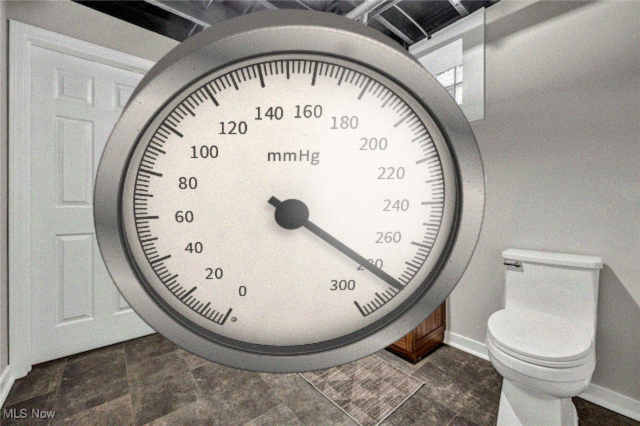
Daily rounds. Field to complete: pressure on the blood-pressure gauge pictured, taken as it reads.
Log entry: 280 mmHg
